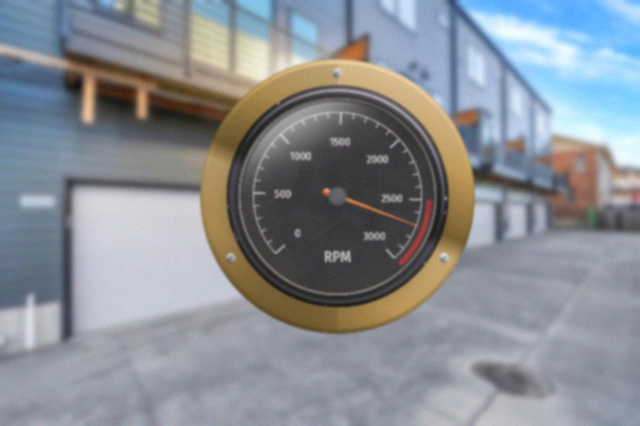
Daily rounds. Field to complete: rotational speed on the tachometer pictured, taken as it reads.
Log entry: 2700 rpm
